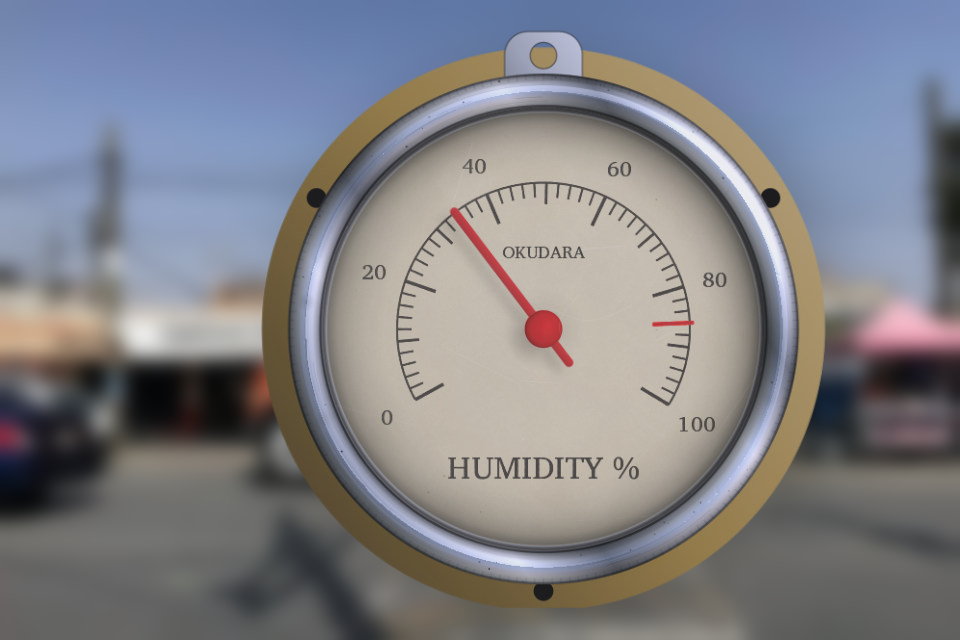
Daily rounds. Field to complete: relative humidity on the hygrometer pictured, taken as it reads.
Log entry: 34 %
